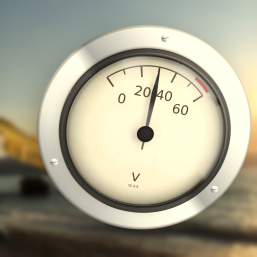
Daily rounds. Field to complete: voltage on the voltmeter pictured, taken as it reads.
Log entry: 30 V
